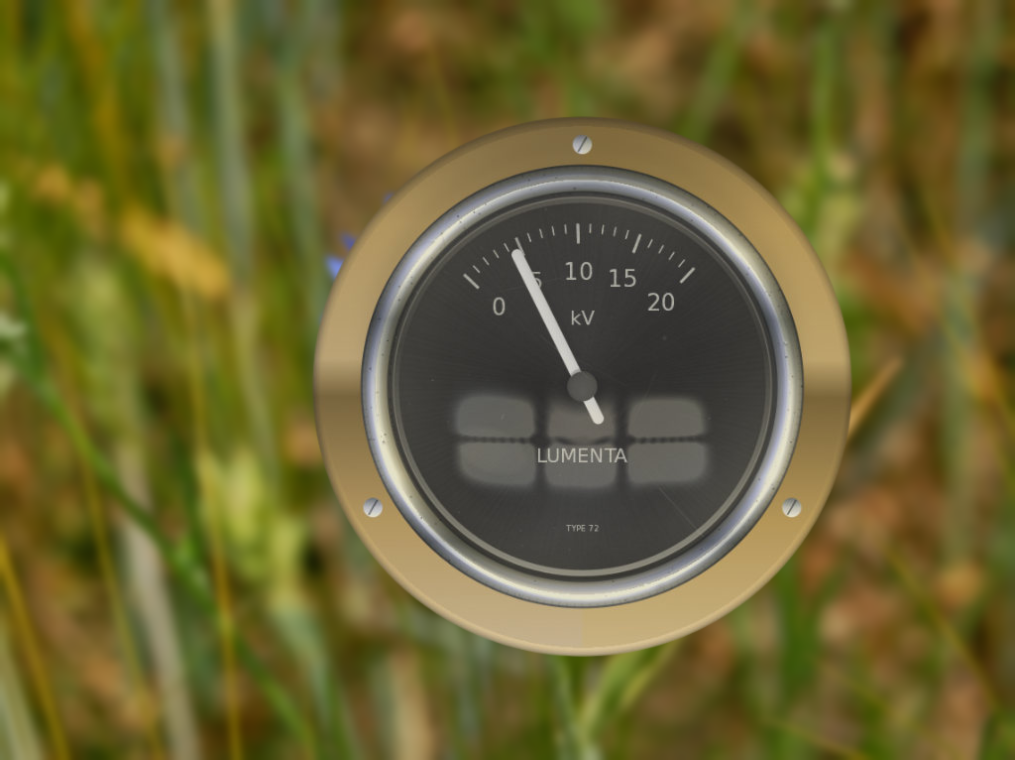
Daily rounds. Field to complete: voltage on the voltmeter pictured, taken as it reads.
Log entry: 4.5 kV
